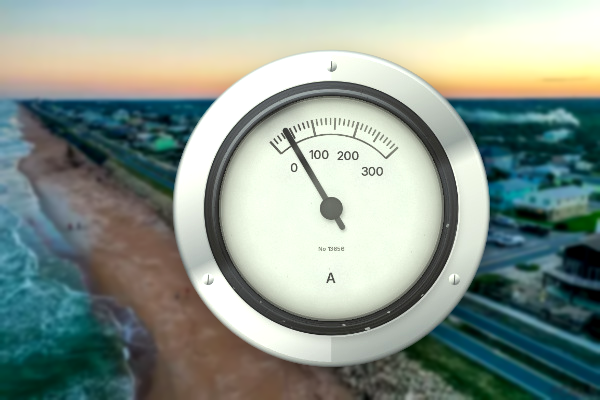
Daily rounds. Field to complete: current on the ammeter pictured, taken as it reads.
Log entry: 40 A
